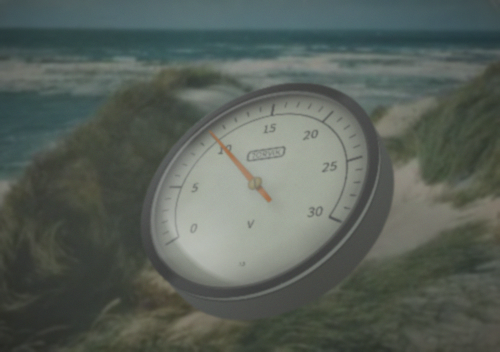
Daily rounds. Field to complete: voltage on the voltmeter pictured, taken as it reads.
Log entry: 10 V
